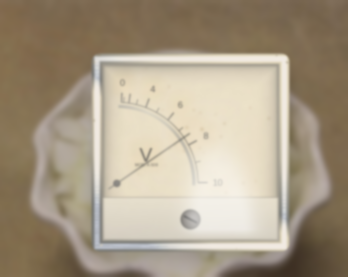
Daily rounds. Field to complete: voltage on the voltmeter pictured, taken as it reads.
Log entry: 7.5 V
